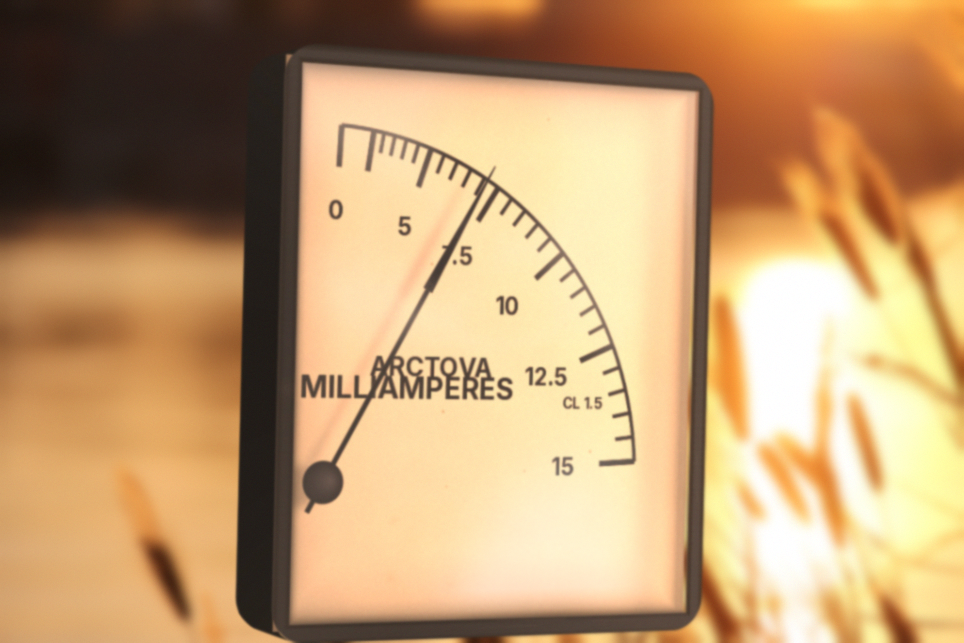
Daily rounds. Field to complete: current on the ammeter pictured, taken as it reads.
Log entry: 7 mA
